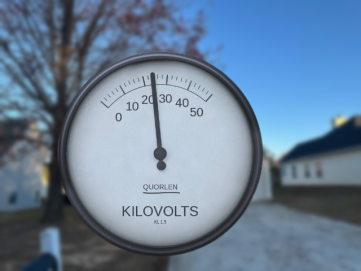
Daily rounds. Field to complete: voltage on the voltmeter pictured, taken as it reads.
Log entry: 24 kV
